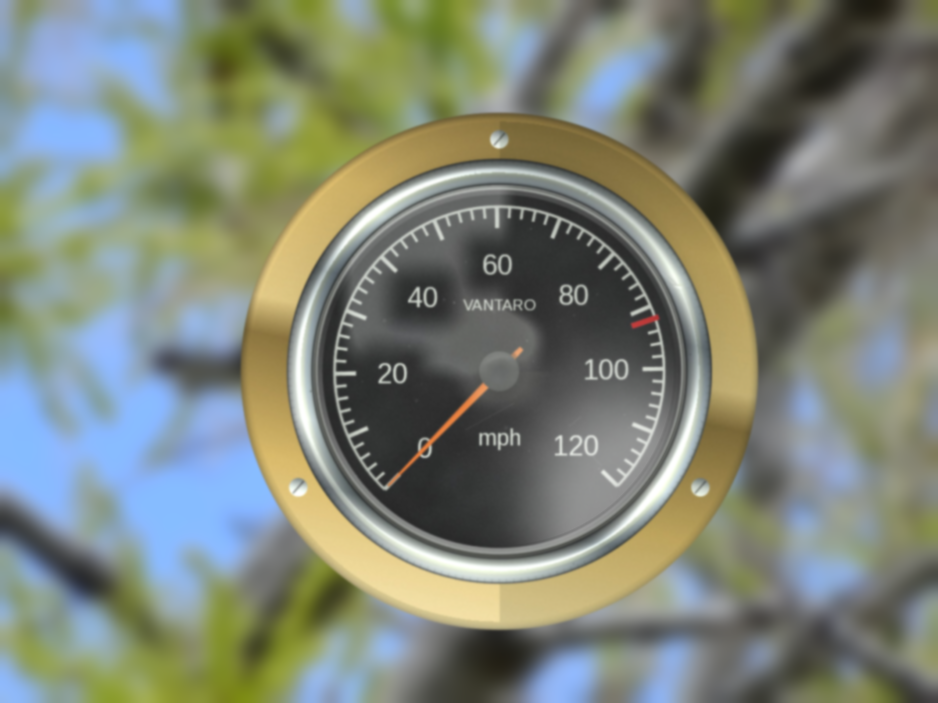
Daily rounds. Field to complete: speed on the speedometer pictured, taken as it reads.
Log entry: 0 mph
